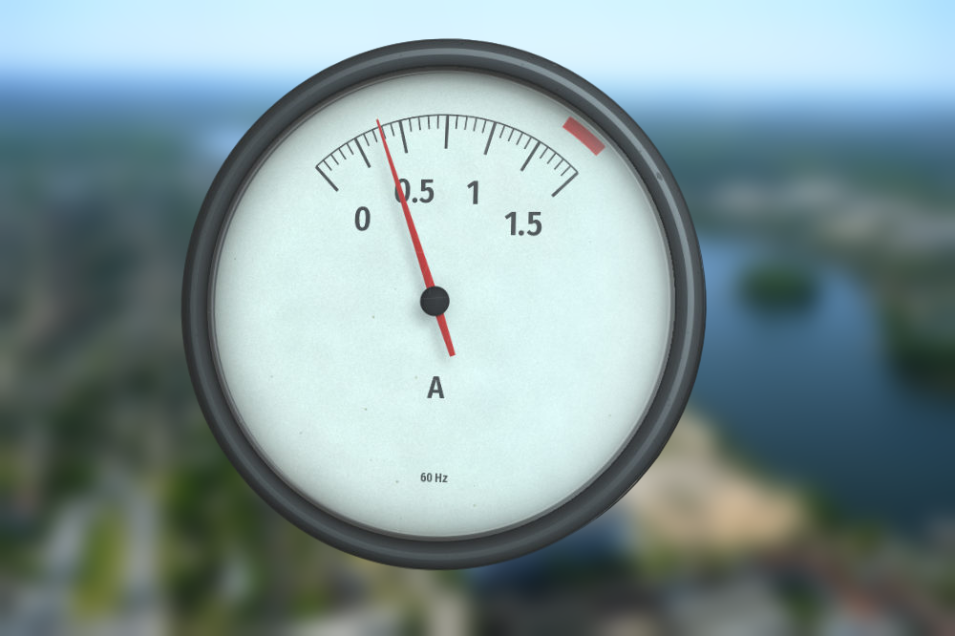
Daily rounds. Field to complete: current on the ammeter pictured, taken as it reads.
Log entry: 0.4 A
